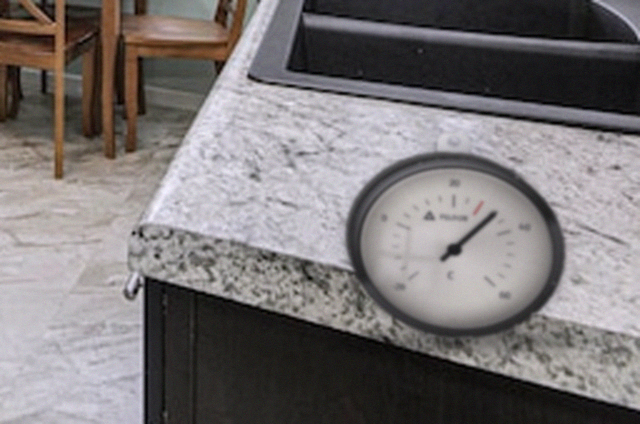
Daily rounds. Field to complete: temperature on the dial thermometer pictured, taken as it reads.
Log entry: 32 °C
